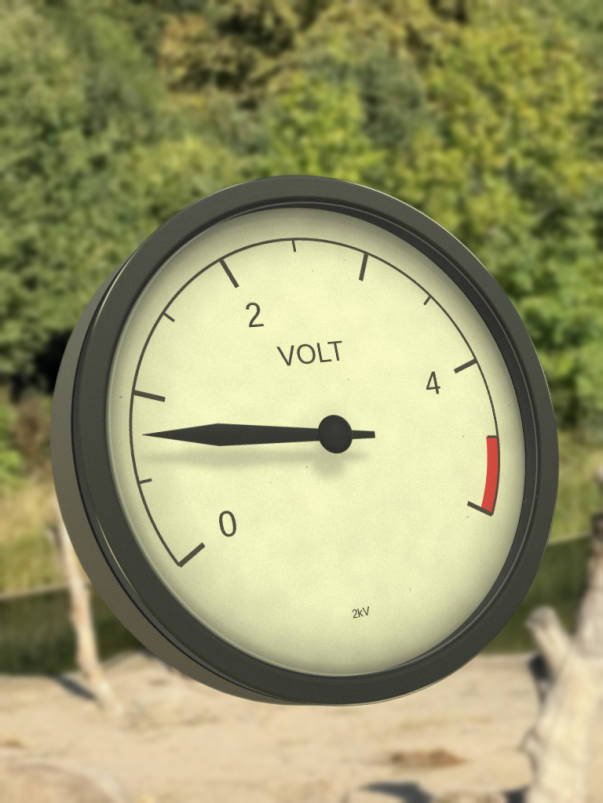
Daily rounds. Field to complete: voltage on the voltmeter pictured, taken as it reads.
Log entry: 0.75 V
